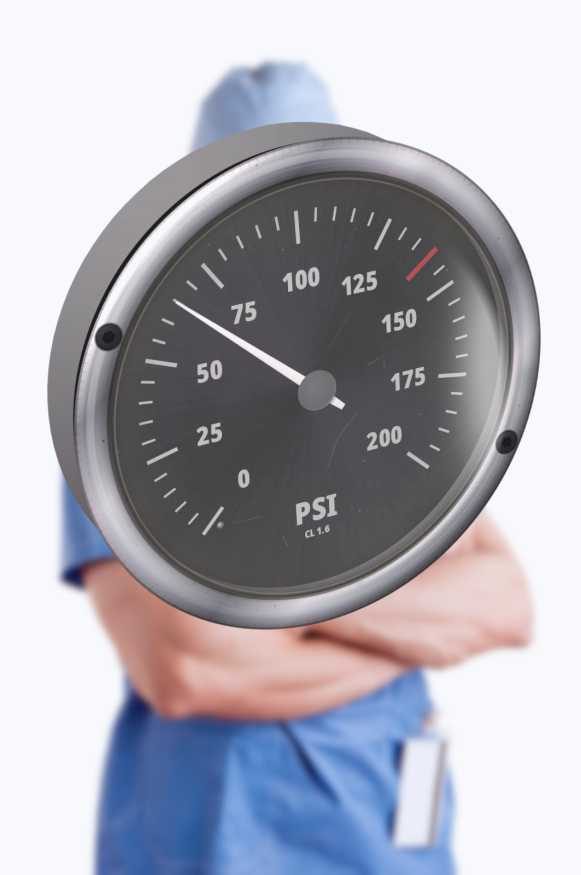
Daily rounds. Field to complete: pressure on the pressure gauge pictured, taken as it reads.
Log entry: 65 psi
